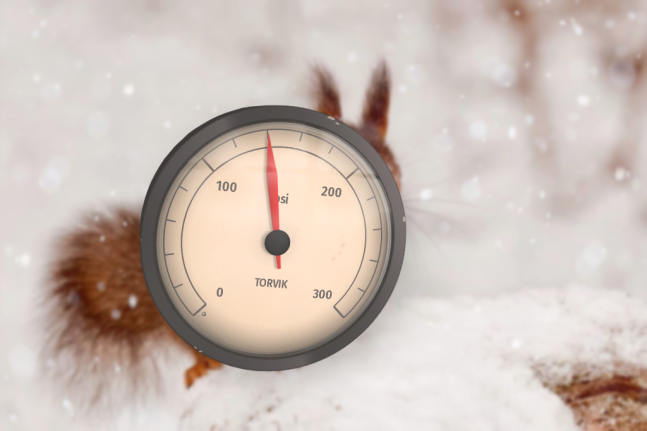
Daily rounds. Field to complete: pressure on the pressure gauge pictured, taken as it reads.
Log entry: 140 psi
